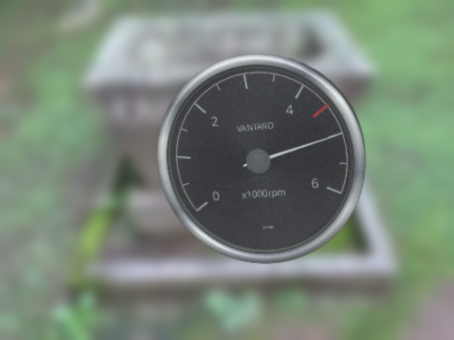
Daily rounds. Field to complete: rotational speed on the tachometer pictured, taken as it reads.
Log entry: 5000 rpm
